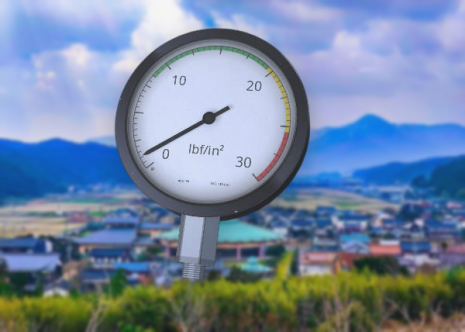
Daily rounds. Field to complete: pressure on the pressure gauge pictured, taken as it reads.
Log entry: 1 psi
